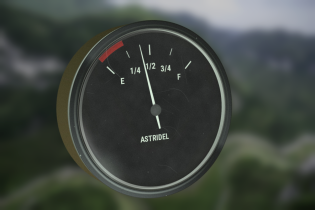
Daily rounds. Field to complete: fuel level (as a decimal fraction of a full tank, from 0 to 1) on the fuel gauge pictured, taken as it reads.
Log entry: 0.375
